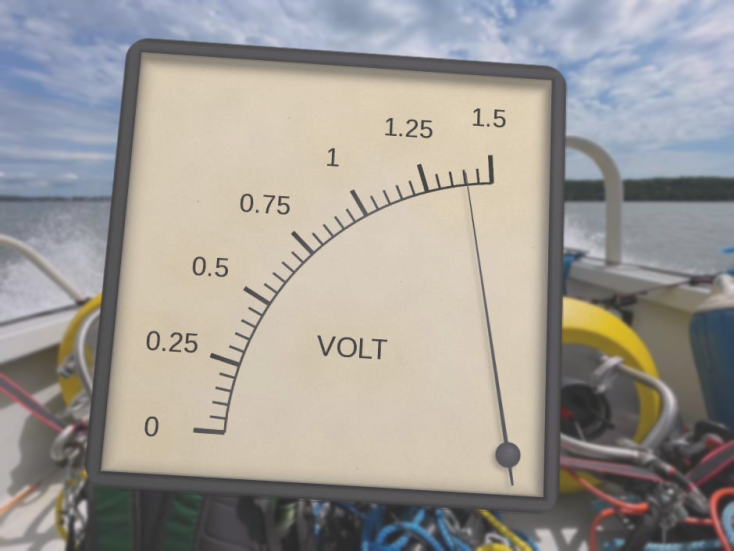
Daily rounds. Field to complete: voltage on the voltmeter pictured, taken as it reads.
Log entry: 1.4 V
